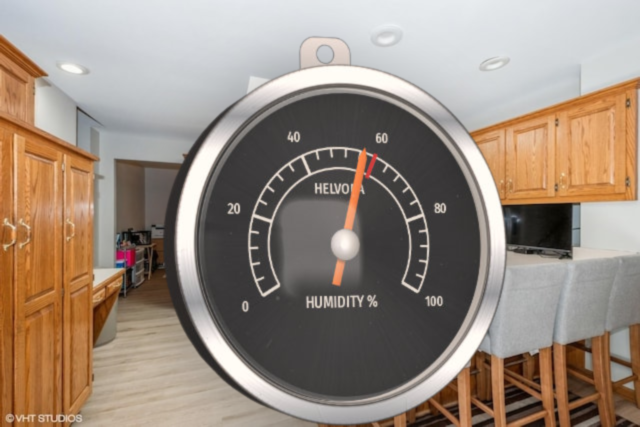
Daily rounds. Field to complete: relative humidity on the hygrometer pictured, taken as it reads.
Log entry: 56 %
